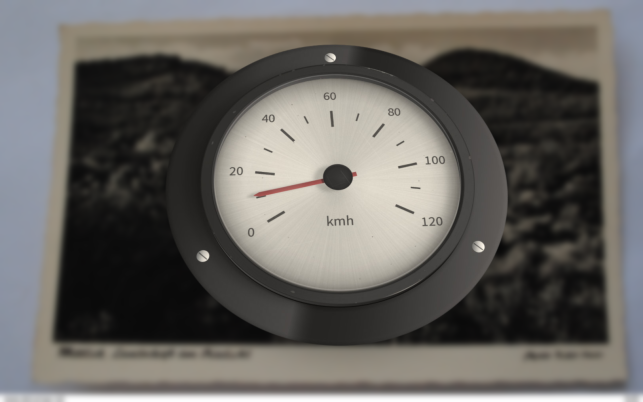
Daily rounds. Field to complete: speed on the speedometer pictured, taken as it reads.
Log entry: 10 km/h
